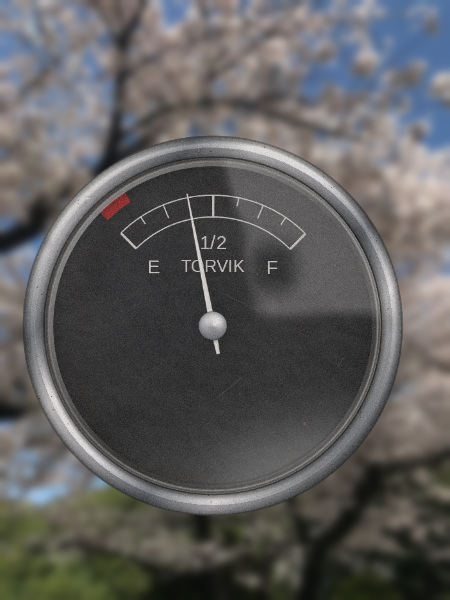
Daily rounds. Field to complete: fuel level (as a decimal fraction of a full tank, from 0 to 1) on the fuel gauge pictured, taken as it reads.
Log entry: 0.375
